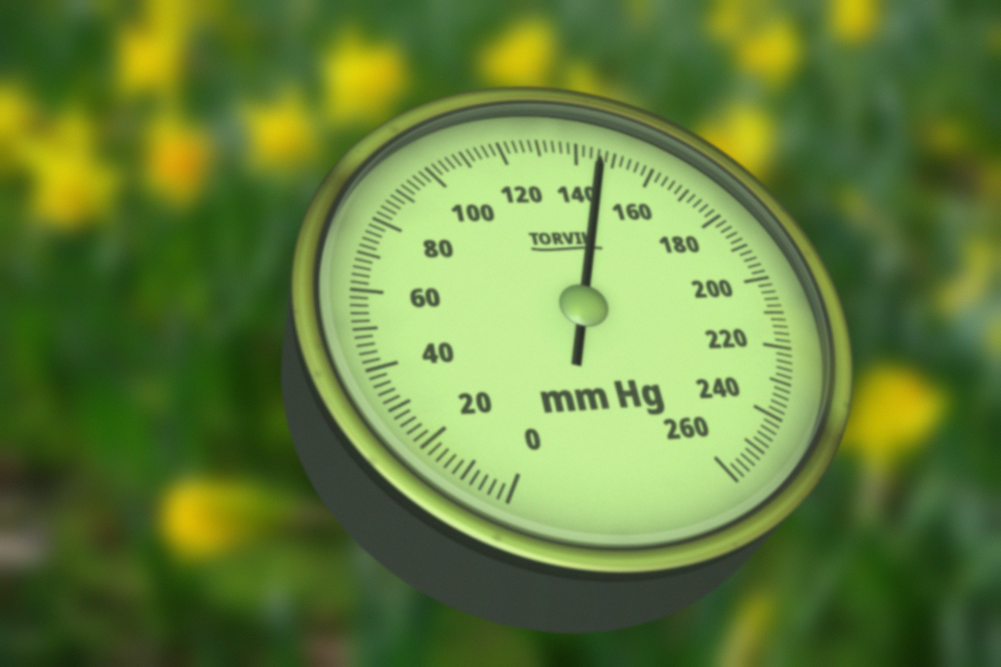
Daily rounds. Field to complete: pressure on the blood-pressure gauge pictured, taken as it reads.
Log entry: 146 mmHg
